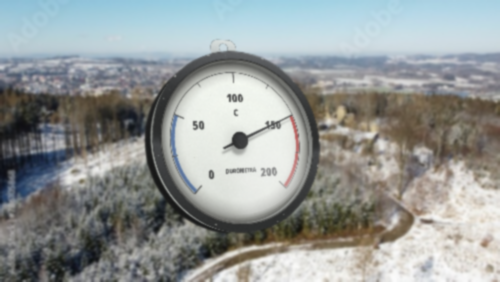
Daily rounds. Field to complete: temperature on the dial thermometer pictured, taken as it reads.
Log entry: 150 °C
